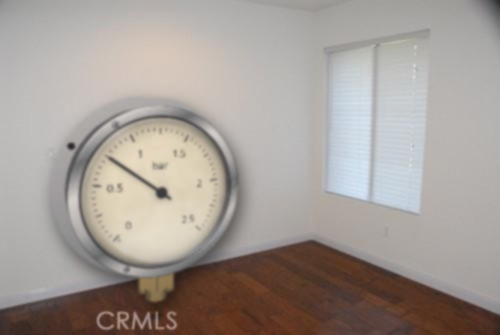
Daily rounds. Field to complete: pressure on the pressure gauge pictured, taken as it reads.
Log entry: 0.75 bar
